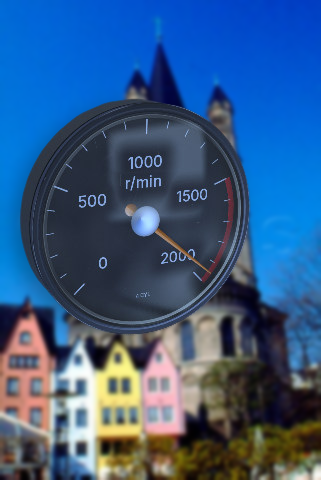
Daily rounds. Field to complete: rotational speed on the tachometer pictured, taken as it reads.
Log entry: 1950 rpm
